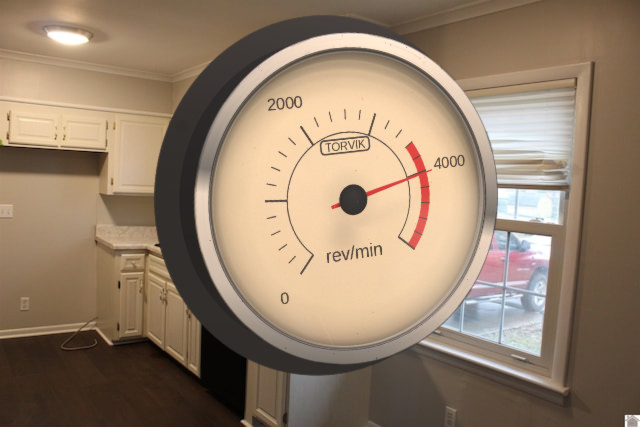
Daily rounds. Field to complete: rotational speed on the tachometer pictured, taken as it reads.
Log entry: 4000 rpm
